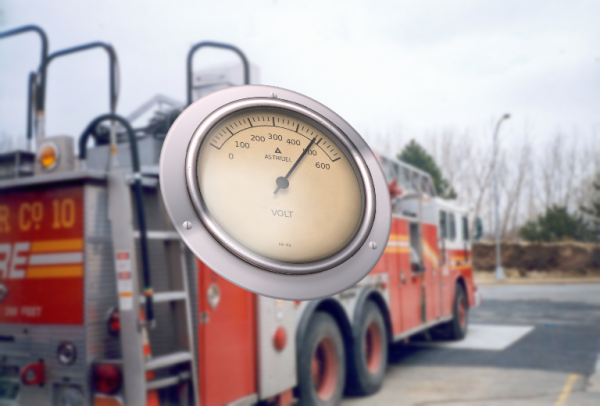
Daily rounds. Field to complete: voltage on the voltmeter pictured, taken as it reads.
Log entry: 480 V
